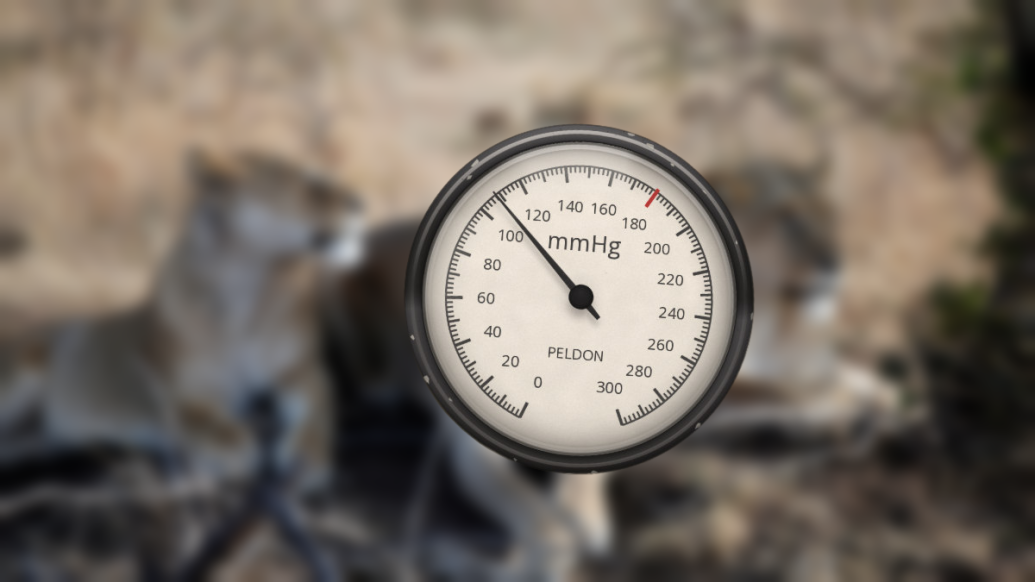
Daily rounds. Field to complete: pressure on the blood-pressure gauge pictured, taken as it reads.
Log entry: 108 mmHg
